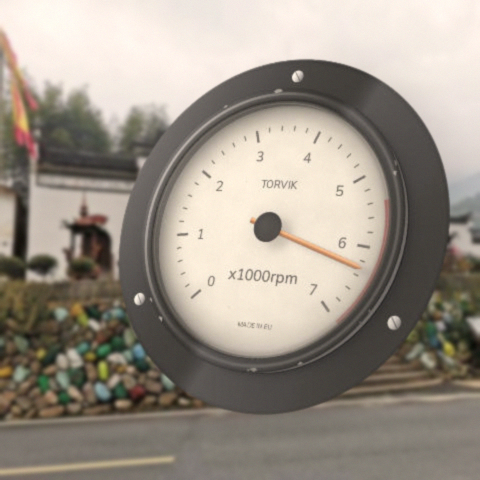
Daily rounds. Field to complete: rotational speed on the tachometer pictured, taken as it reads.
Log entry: 6300 rpm
